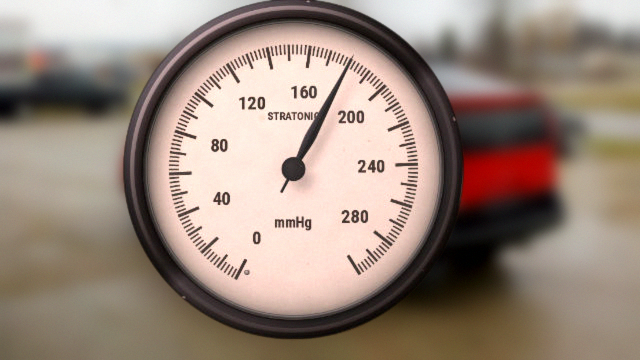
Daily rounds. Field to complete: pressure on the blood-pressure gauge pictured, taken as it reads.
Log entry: 180 mmHg
